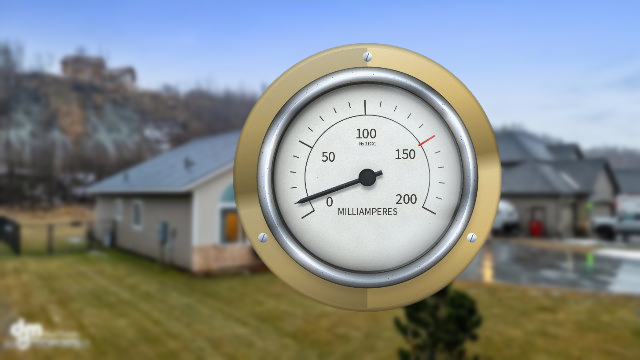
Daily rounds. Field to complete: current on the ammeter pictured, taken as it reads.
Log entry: 10 mA
